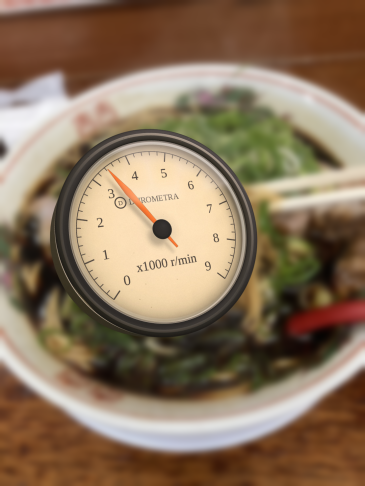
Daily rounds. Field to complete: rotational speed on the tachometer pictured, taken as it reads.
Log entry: 3400 rpm
